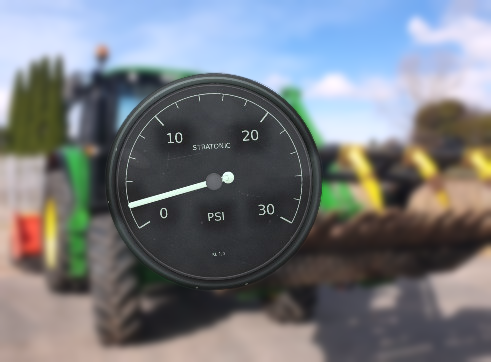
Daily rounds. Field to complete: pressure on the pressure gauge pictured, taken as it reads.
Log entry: 2 psi
